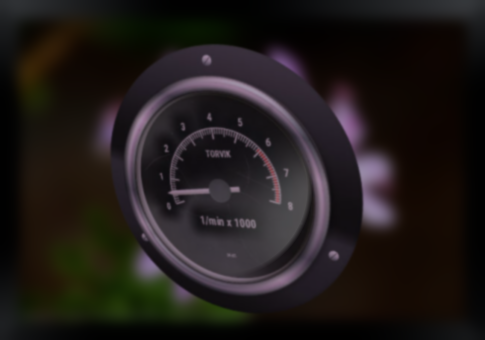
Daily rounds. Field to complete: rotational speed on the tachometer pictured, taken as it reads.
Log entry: 500 rpm
